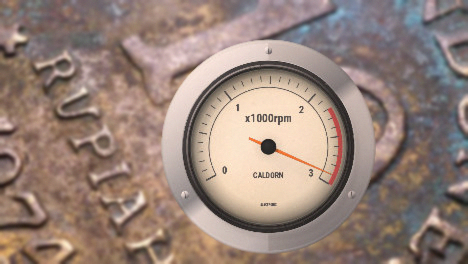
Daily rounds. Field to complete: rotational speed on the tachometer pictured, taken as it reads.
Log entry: 2900 rpm
